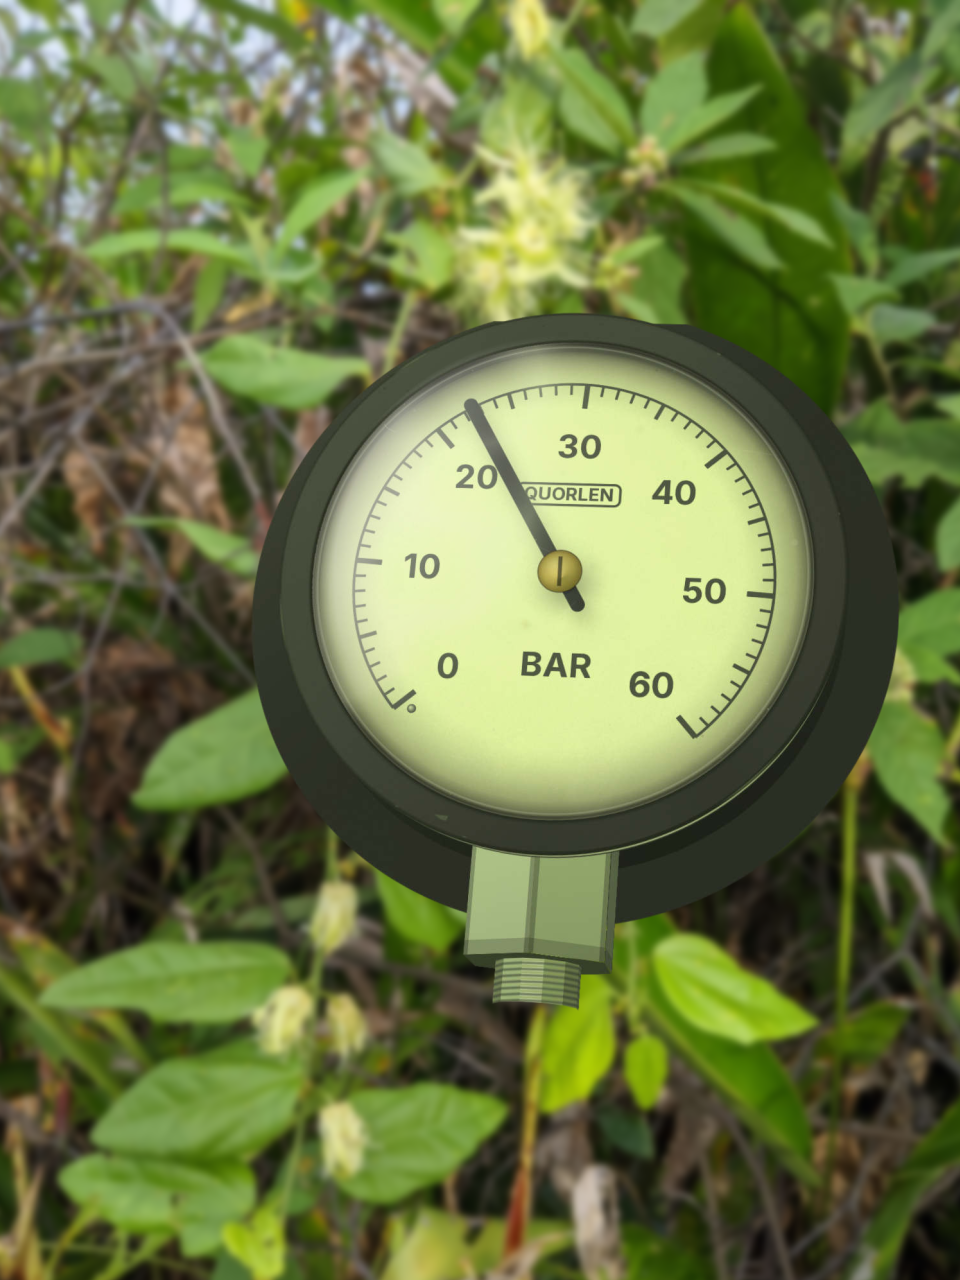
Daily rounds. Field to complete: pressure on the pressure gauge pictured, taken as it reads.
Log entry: 22.5 bar
